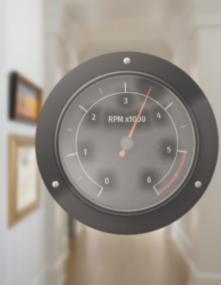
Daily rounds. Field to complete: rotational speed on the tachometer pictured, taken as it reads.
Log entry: 3500 rpm
